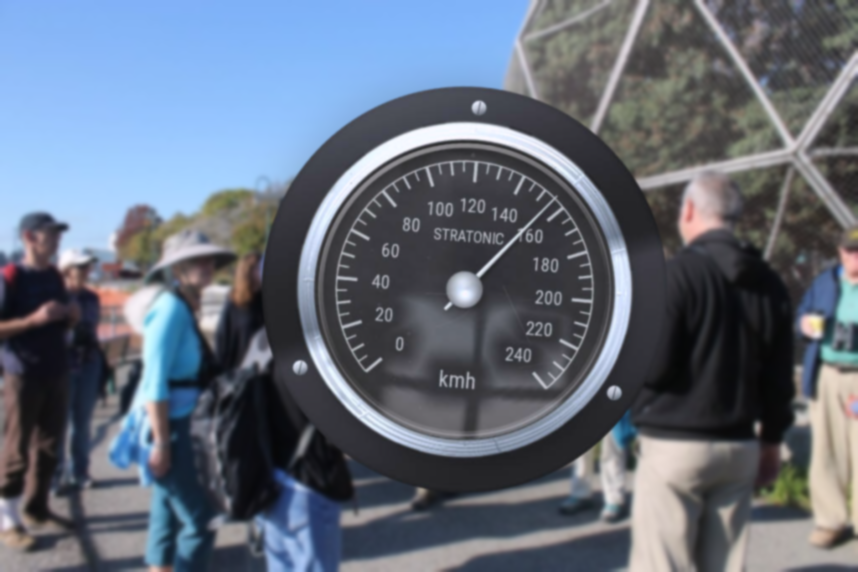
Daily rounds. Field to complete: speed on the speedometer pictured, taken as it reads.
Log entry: 155 km/h
